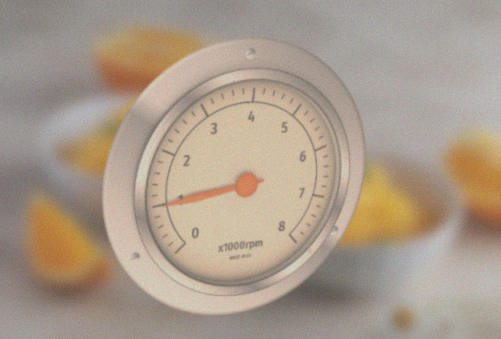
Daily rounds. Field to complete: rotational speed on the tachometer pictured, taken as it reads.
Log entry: 1000 rpm
